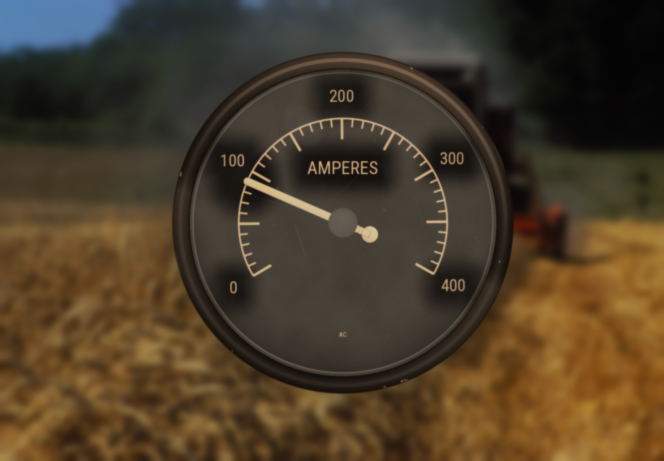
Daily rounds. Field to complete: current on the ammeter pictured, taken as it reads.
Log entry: 90 A
